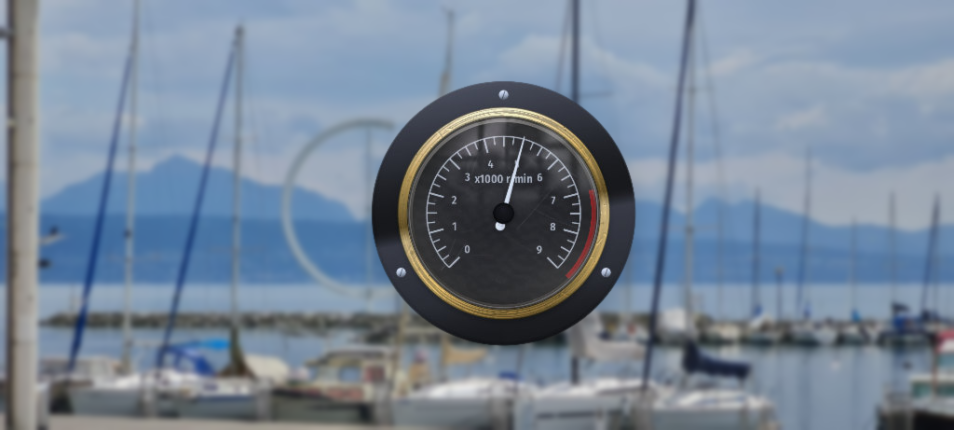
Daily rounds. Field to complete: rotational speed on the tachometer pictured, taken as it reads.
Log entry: 5000 rpm
